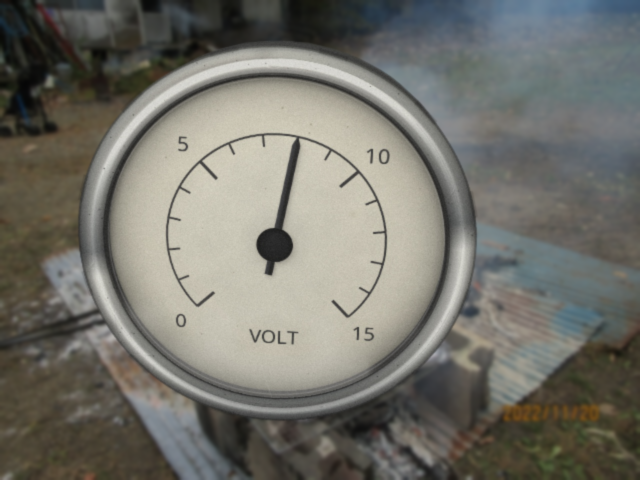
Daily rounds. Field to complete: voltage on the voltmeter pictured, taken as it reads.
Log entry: 8 V
